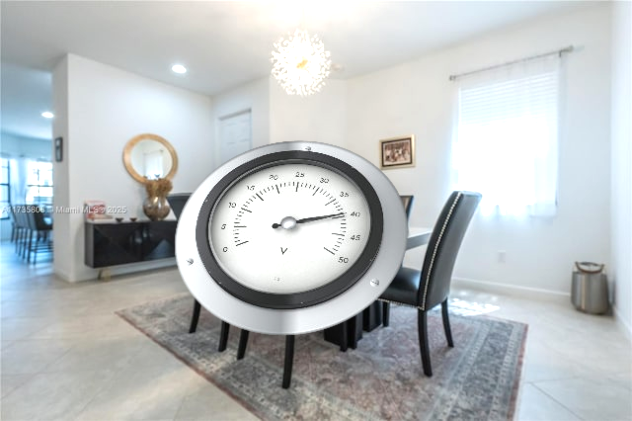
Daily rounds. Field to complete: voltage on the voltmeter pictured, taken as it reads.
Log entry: 40 V
